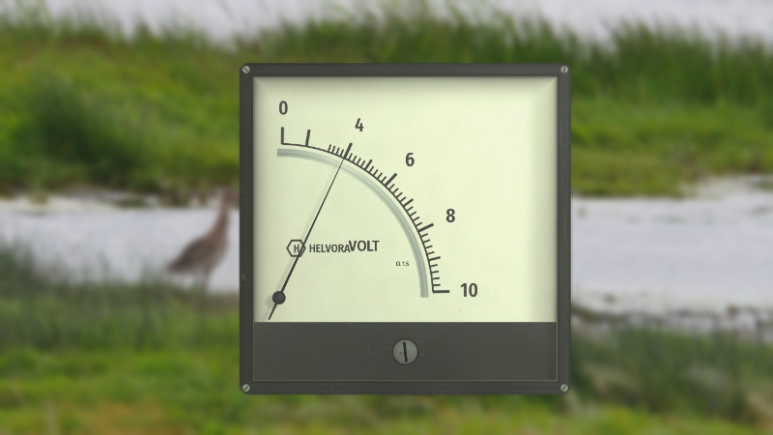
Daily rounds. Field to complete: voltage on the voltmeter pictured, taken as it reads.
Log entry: 4 V
